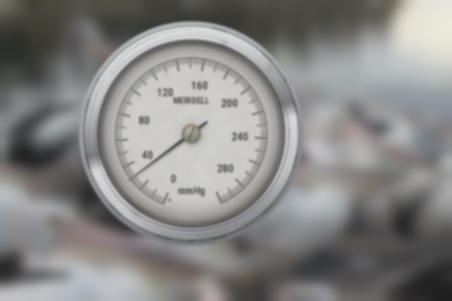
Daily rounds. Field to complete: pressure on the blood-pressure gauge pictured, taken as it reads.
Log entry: 30 mmHg
